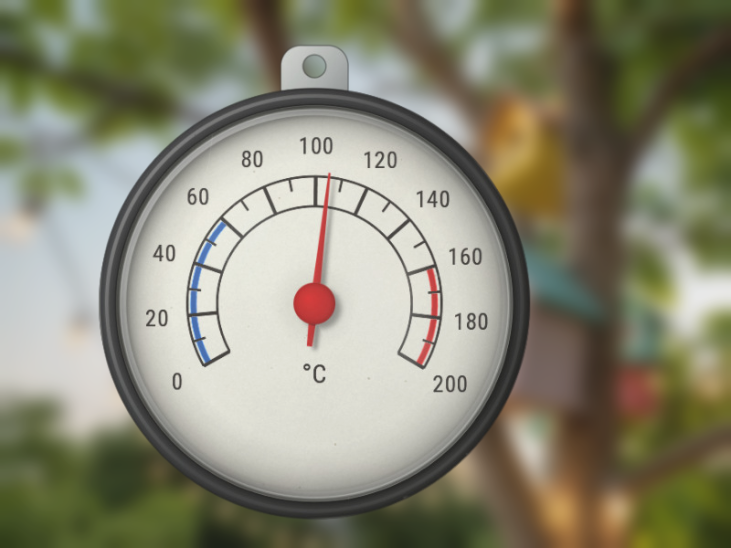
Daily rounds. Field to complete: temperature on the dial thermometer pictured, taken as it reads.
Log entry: 105 °C
